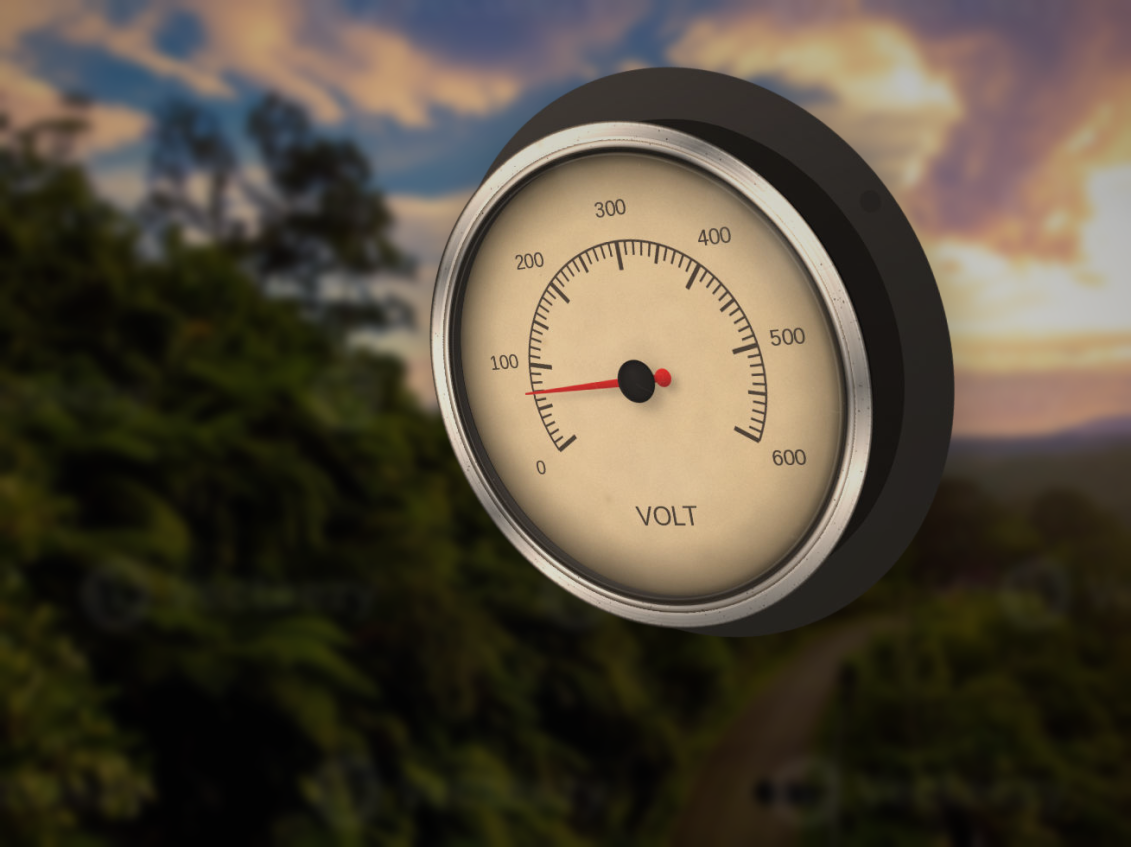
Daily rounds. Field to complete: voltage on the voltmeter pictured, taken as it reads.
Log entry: 70 V
